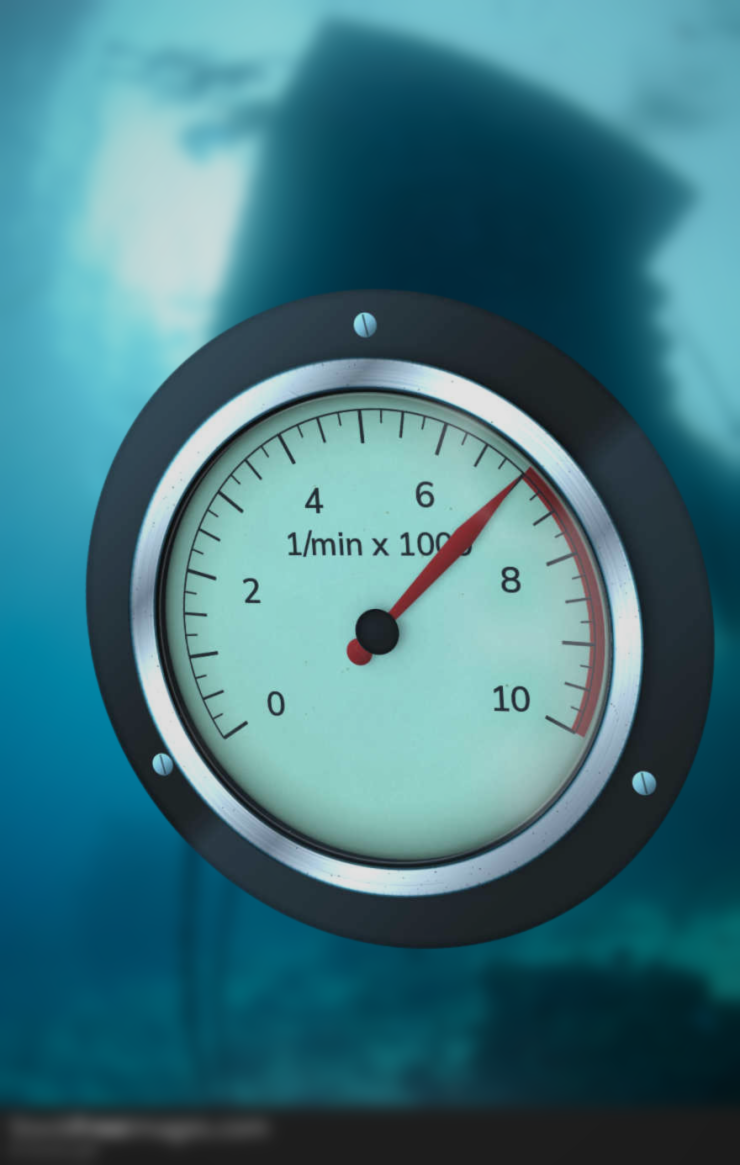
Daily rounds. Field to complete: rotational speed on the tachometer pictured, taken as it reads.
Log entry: 7000 rpm
